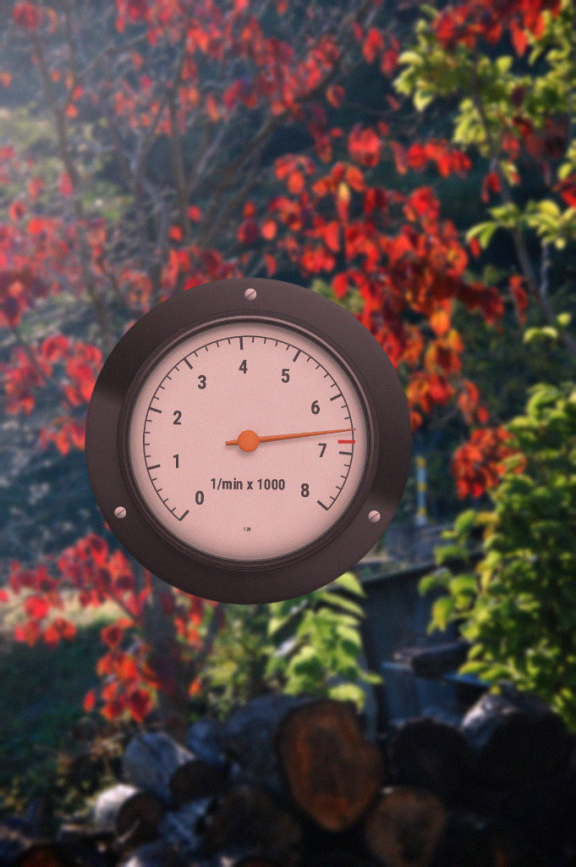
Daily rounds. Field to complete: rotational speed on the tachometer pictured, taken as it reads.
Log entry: 6600 rpm
